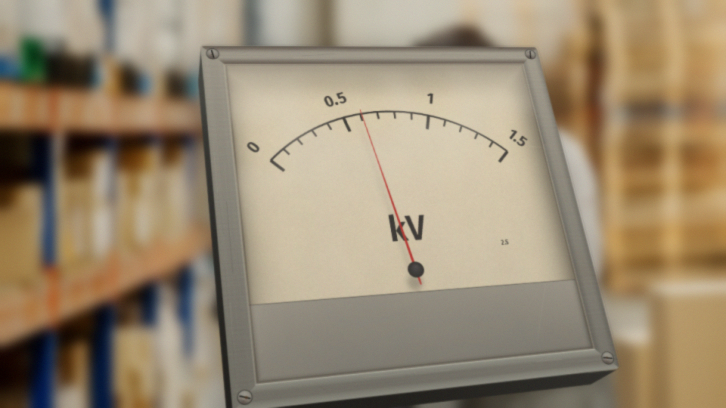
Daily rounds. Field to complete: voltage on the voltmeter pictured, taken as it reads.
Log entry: 0.6 kV
